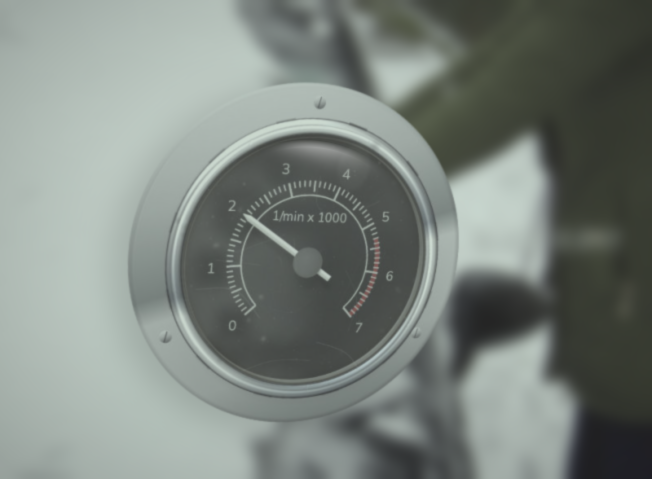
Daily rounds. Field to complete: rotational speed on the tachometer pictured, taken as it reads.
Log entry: 2000 rpm
